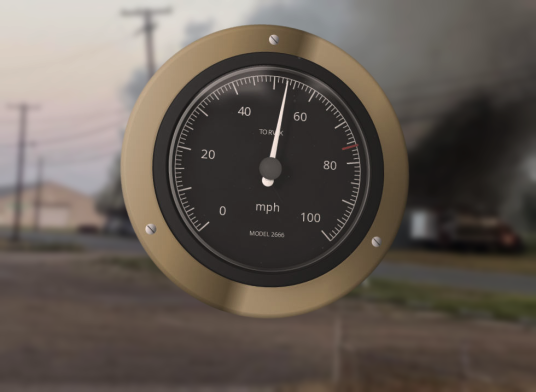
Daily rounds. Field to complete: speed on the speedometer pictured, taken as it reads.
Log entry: 53 mph
